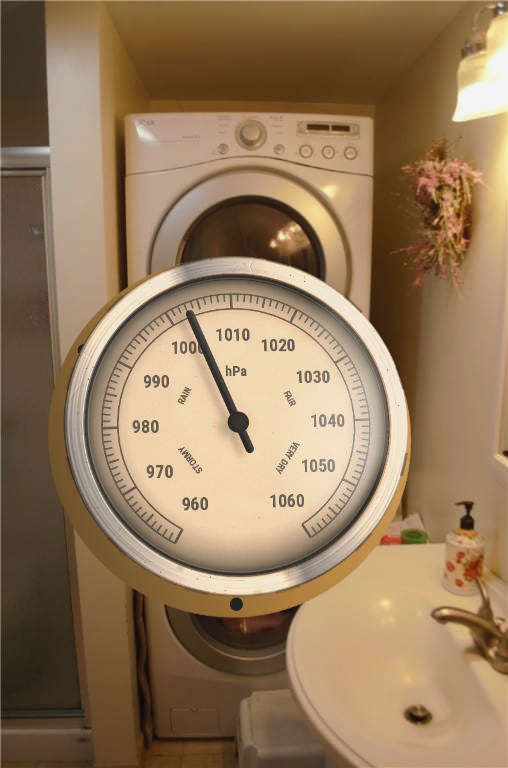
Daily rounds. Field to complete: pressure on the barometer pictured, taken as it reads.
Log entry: 1003 hPa
